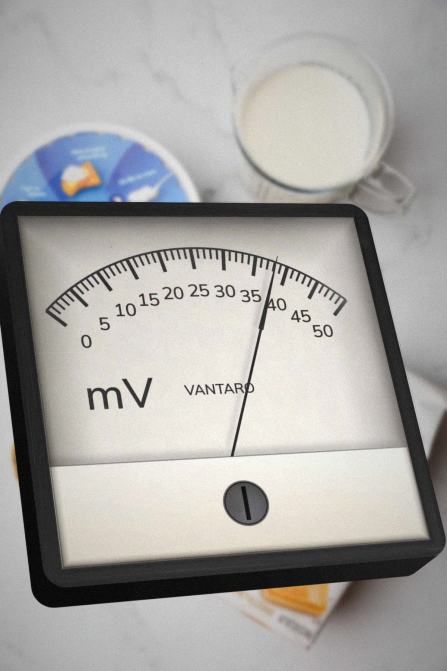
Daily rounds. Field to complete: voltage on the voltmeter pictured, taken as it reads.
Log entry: 38 mV
